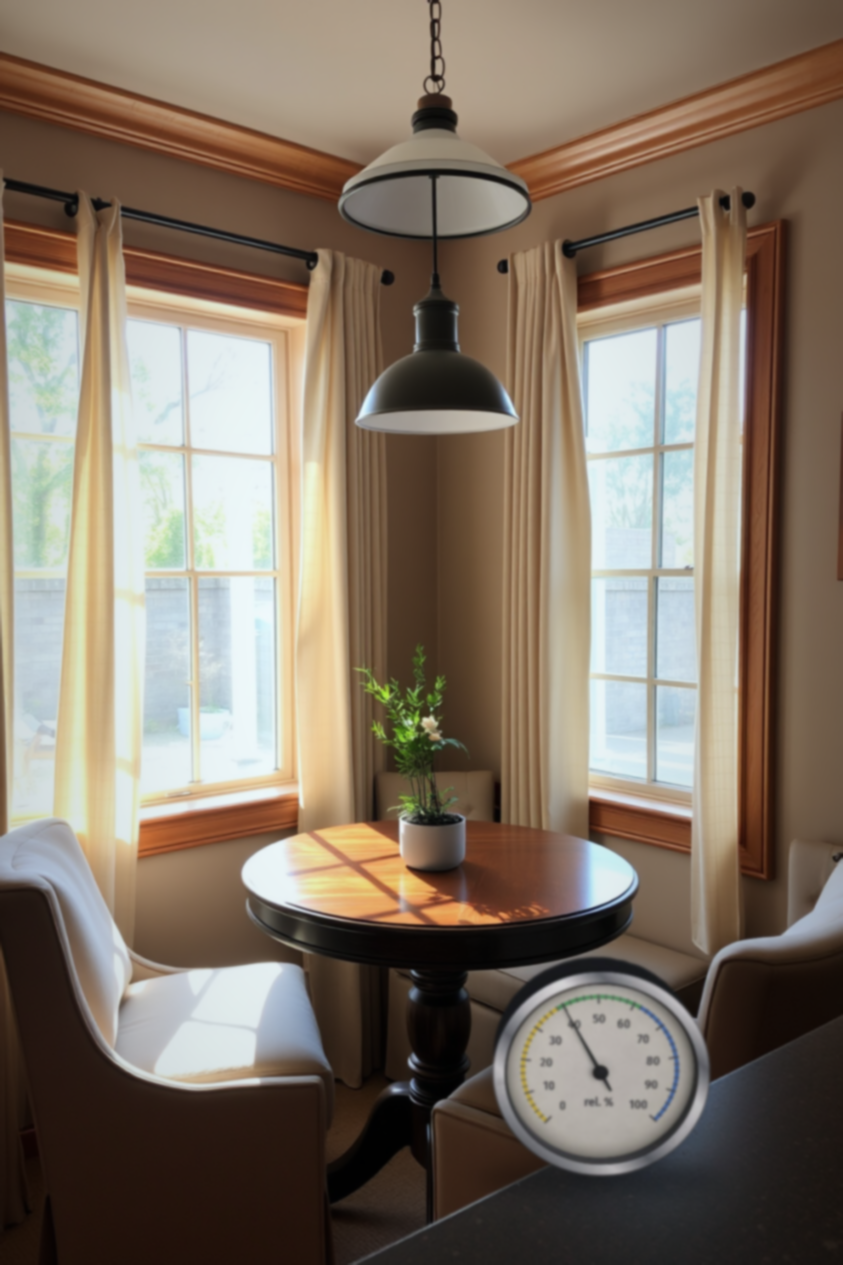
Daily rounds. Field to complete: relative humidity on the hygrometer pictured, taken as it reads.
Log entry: 40 %
